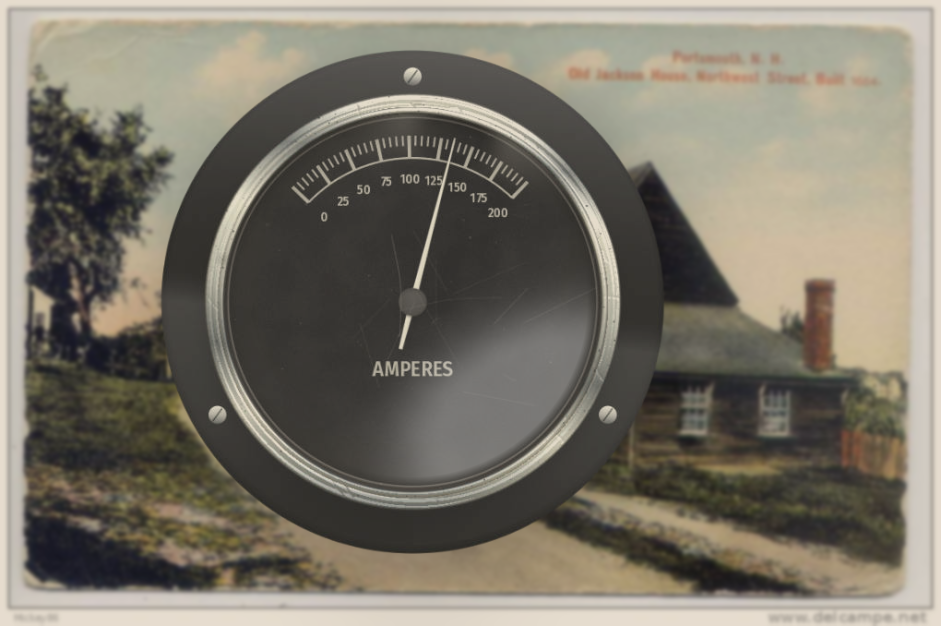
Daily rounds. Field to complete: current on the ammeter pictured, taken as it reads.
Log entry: 135 A
